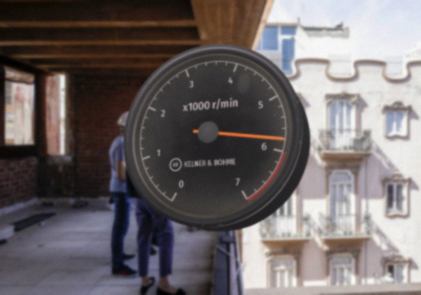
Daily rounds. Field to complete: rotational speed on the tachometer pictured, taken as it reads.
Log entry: 5800 rpm
